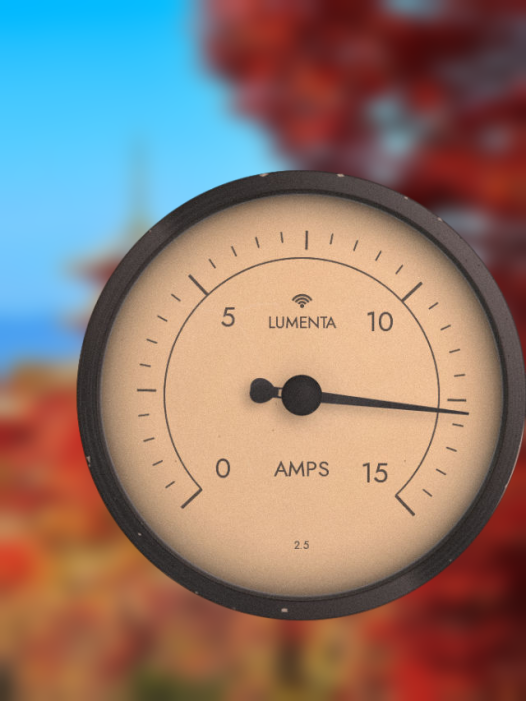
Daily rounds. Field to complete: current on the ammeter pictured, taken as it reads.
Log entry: 12.75 A
